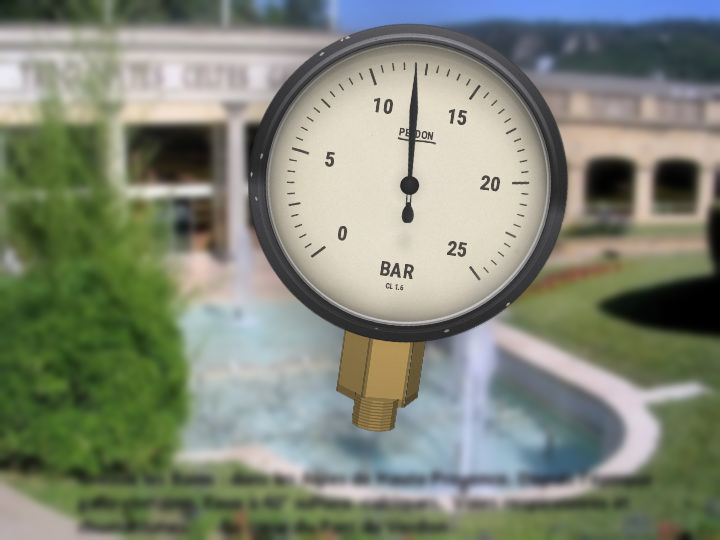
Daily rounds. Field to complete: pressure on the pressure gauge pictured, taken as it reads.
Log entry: 12 bar
